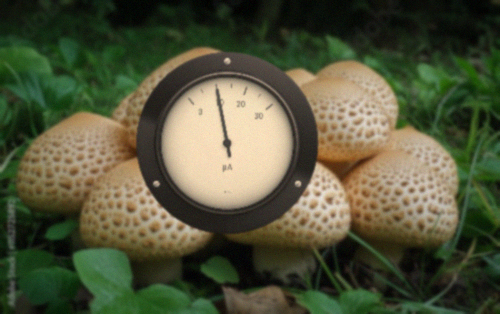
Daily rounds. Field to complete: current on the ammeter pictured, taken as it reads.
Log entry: 10 µA
